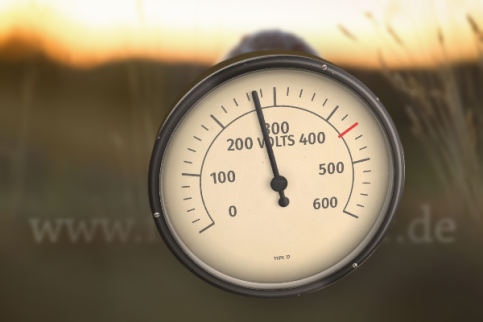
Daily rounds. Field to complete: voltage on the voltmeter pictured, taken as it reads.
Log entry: 270 V
